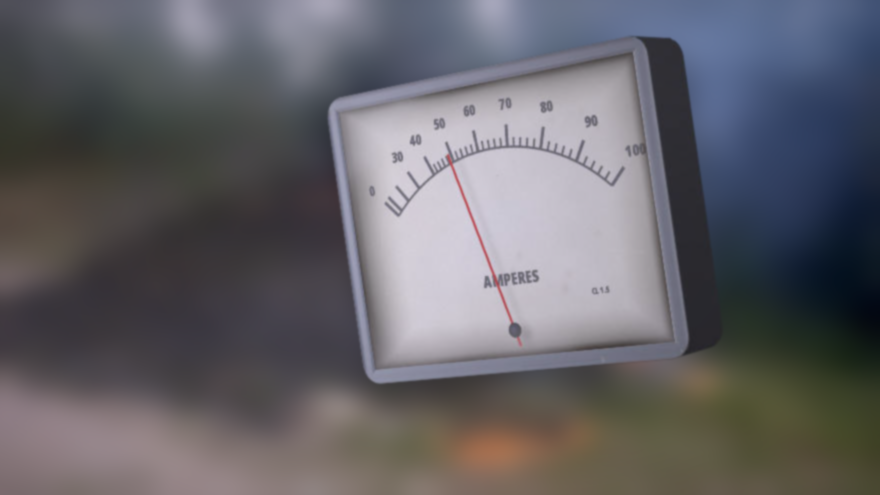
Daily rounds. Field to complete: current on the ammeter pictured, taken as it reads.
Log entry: 50 A
